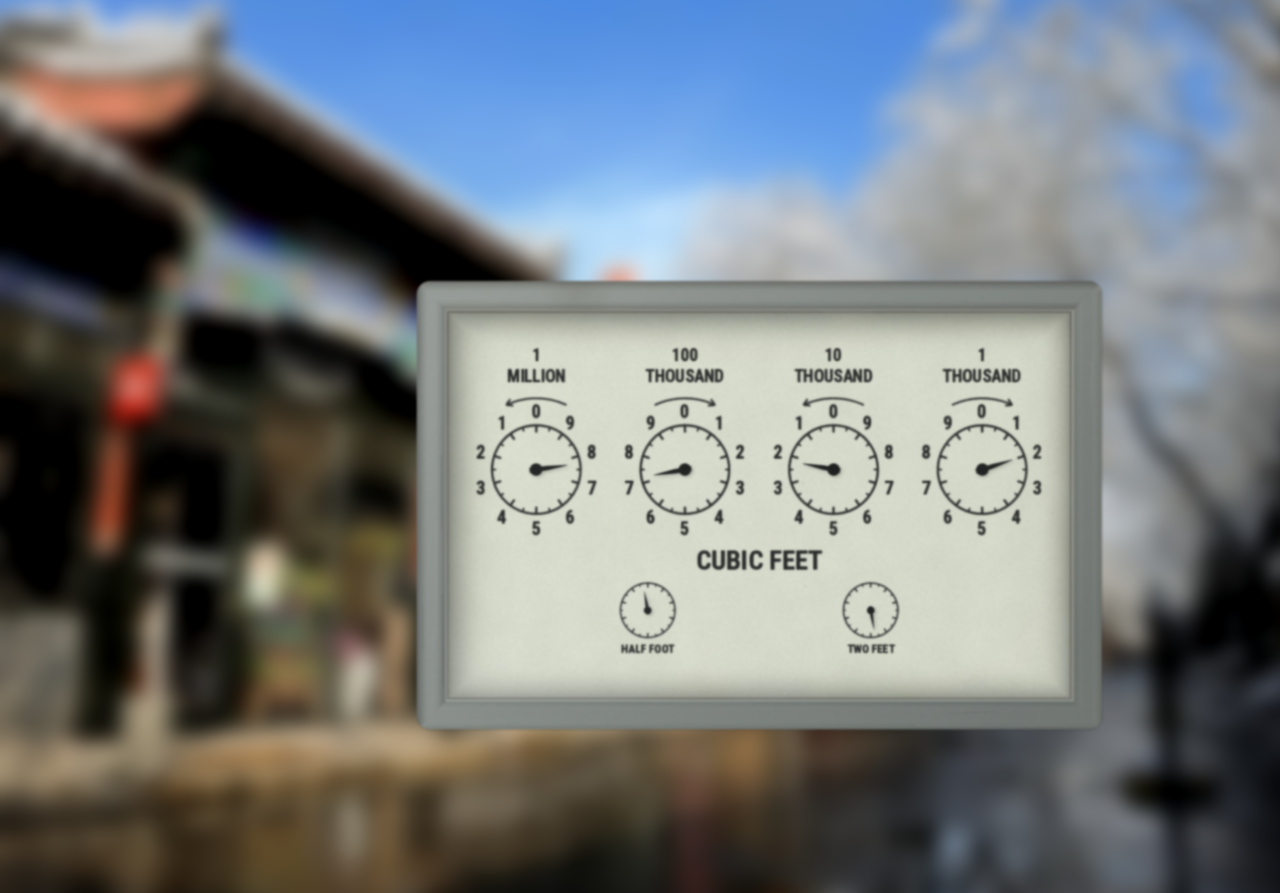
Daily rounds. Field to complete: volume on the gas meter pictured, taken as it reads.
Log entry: 772200 ft³
